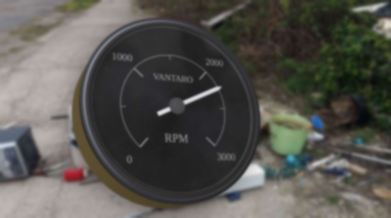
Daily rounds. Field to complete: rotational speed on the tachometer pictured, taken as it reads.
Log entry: 2250 rpm
